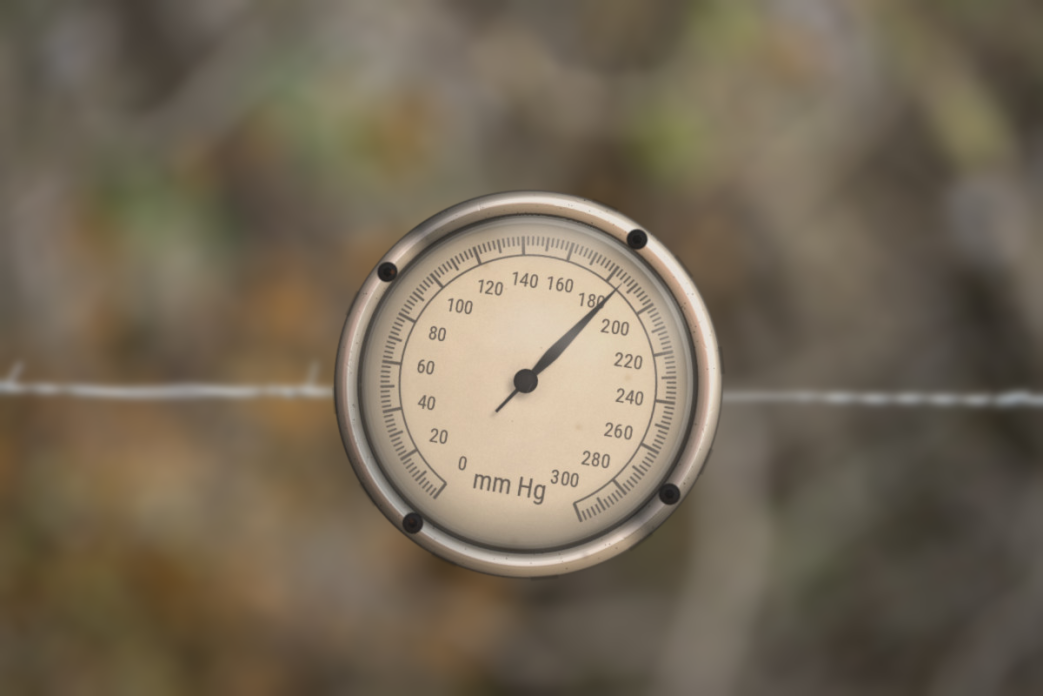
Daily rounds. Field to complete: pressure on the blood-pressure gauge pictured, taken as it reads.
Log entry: 186 mmHg
